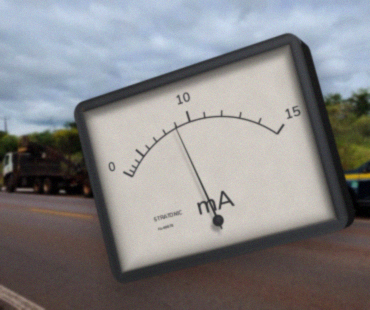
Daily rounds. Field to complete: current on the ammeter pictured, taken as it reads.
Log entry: 9 mA
